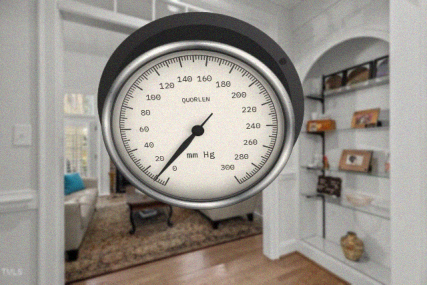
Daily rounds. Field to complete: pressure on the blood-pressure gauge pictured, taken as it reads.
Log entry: 10 mmHg
